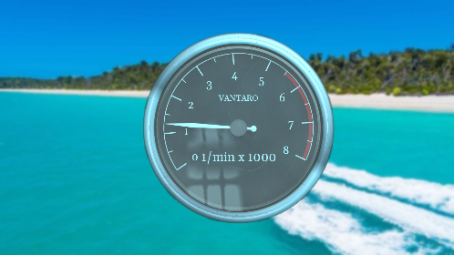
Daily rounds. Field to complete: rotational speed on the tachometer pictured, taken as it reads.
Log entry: 1250 rpm
